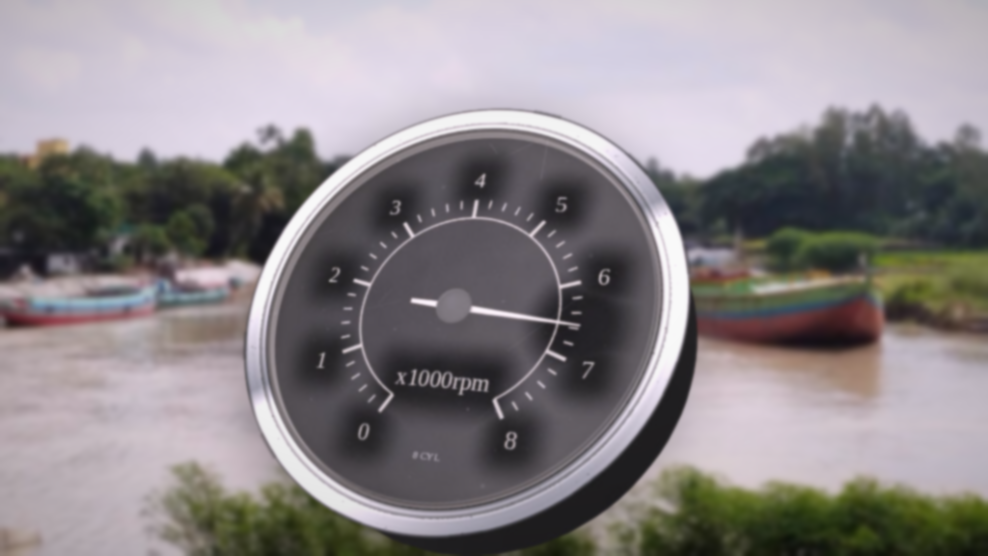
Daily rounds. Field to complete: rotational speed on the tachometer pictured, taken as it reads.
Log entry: 6600 rpm
